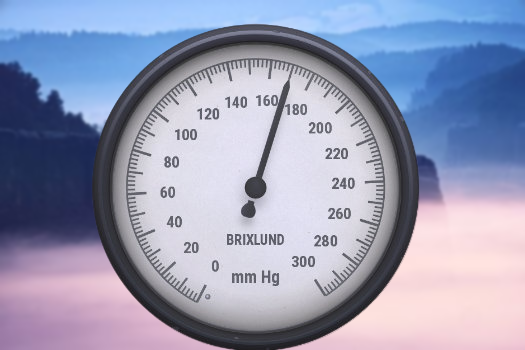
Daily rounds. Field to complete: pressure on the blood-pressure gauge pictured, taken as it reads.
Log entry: 170 mmHg
